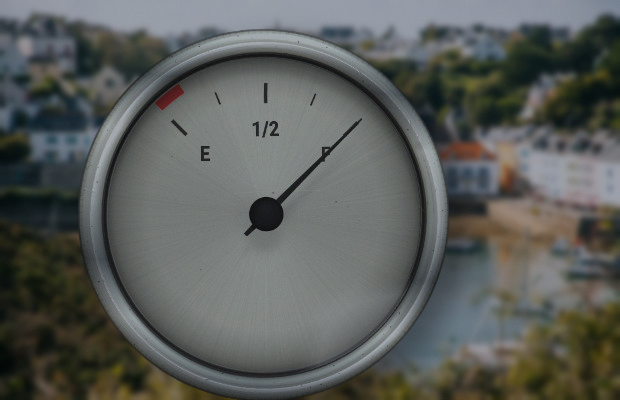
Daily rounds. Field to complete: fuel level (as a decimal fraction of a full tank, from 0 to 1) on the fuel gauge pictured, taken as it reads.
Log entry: 1
